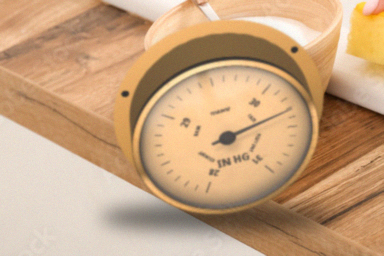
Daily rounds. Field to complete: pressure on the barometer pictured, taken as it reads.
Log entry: 30.3 inHg
